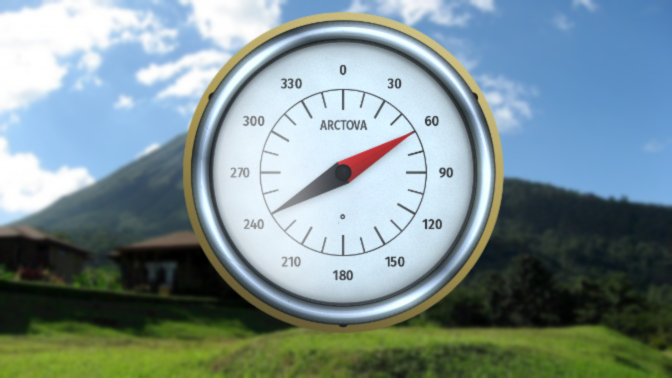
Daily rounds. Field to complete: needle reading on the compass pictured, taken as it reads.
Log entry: 60 °
